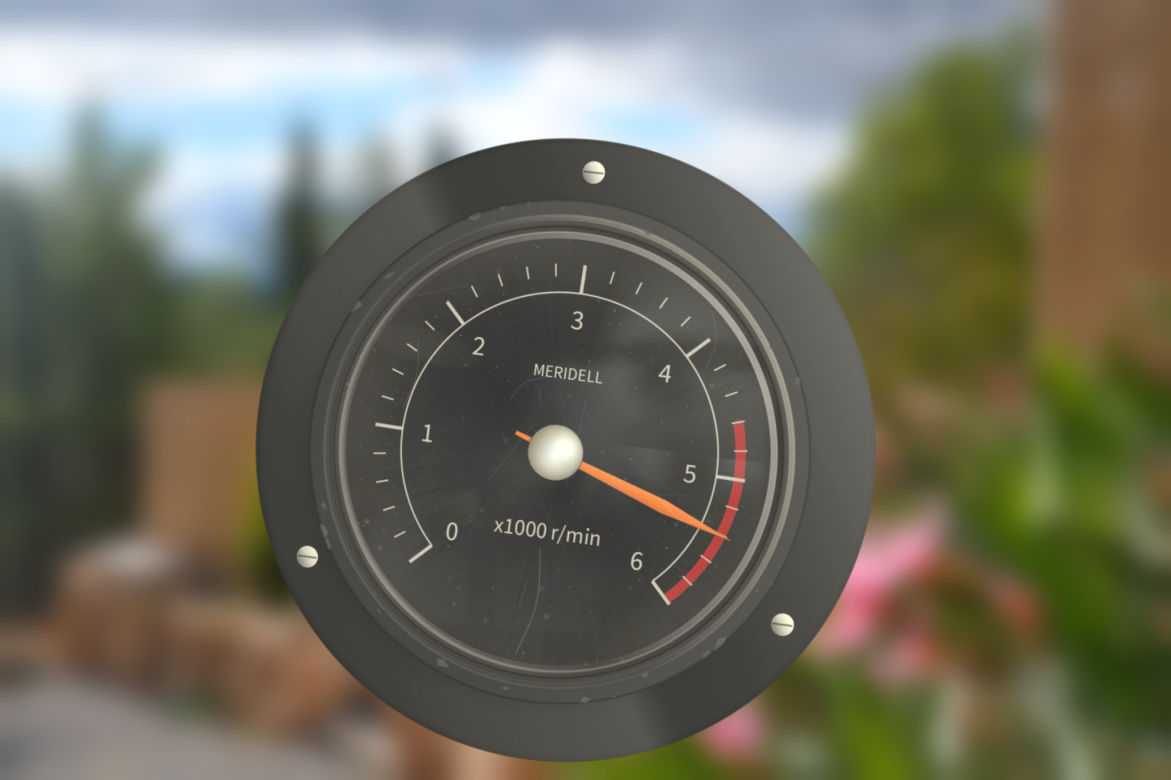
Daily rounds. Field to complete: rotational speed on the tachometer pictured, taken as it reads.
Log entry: 5400 rpm
